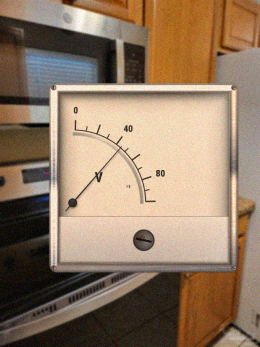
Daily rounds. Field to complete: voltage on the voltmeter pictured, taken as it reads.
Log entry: 45 V
